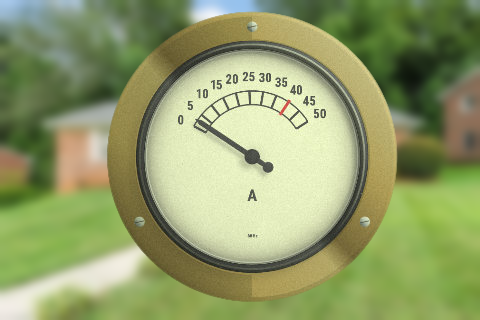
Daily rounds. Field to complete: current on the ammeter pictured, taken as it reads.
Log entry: 2.5 A
